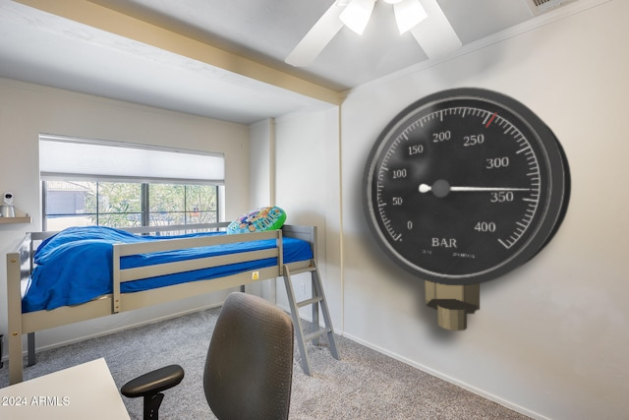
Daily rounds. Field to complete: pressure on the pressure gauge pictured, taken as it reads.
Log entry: 340 bar
